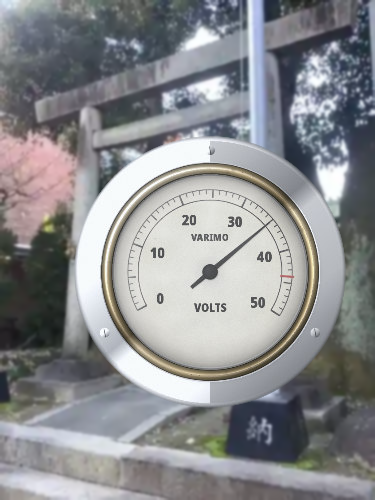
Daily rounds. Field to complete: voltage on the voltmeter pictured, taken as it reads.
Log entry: 35 V
